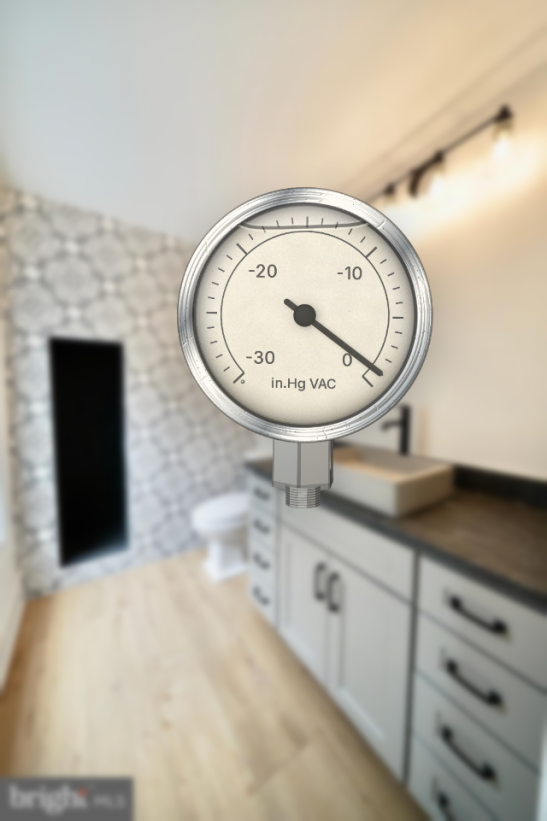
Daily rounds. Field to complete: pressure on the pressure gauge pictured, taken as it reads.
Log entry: -1 inHg
